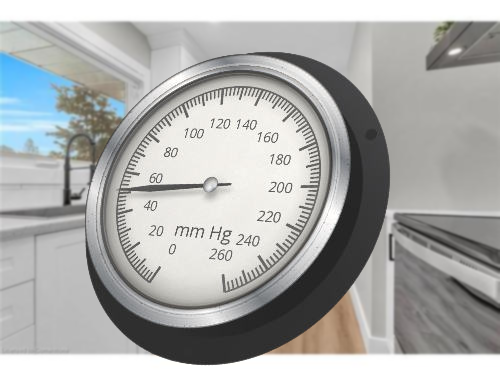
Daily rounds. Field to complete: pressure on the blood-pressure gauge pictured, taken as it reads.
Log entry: 50 mmHg
